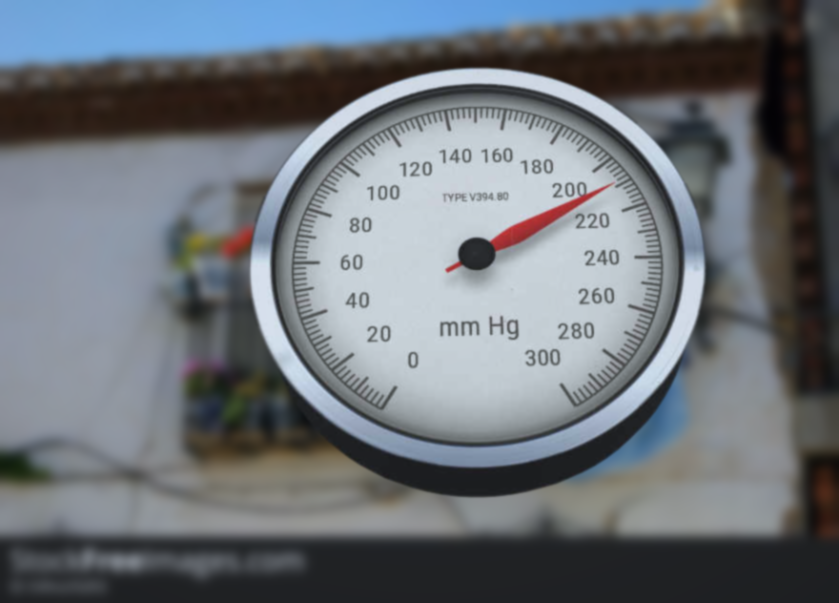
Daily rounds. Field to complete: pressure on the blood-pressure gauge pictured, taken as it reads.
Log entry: 210 mmHg
